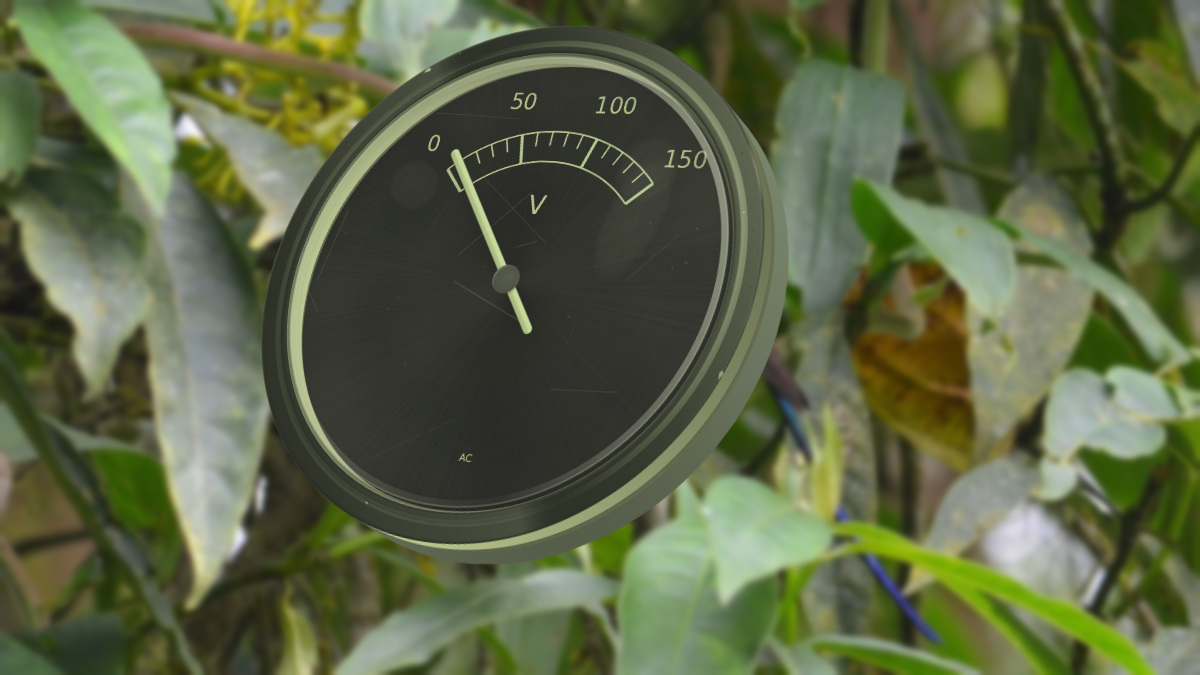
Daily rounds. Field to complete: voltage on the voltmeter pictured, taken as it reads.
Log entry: 10 V
